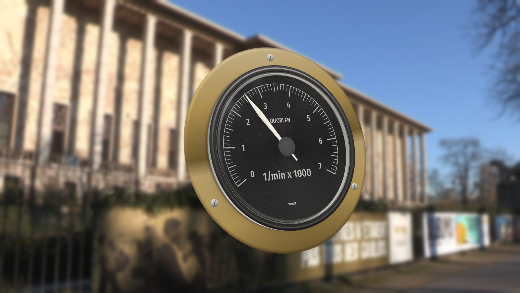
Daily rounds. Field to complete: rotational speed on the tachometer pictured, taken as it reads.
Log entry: 2500 rpm
